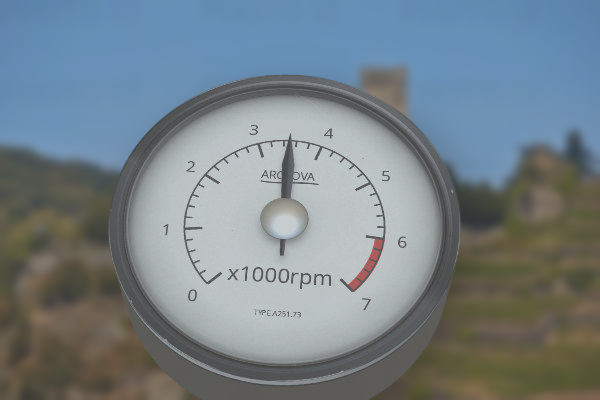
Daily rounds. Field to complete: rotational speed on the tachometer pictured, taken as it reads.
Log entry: 3500 rpm
